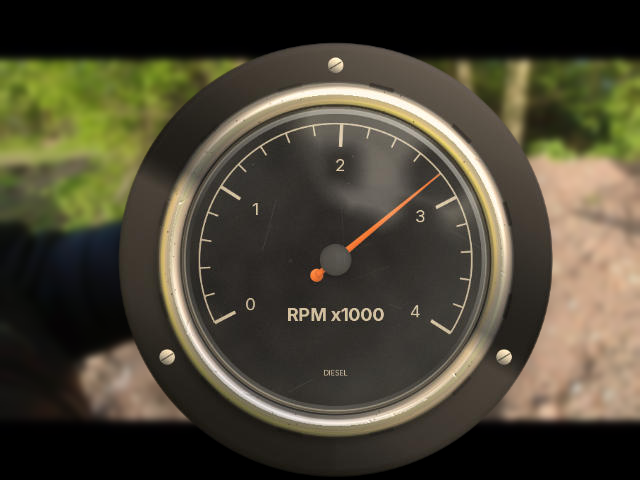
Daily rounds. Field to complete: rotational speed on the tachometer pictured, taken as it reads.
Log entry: 2800 rpm
